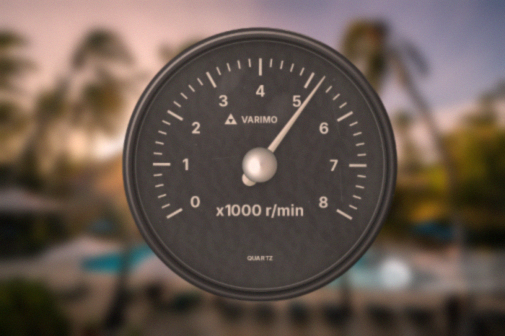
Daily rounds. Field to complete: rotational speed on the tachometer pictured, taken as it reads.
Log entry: 5200 rpm
